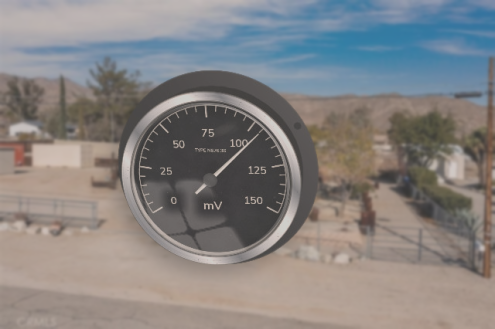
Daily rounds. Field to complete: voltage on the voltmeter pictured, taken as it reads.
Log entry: 105 mV
